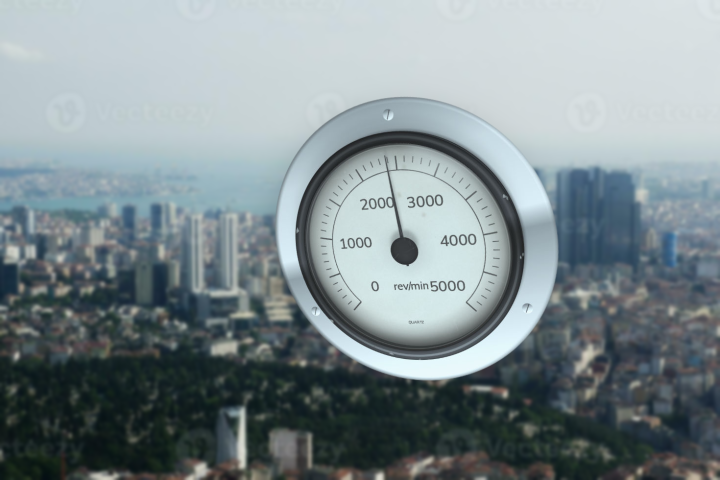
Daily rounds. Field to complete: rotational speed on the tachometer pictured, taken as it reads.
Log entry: 2400 rpm
